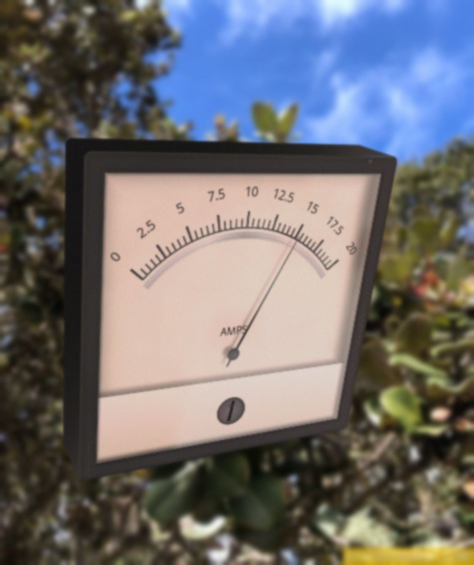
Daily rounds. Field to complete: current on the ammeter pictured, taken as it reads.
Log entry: 15 A
